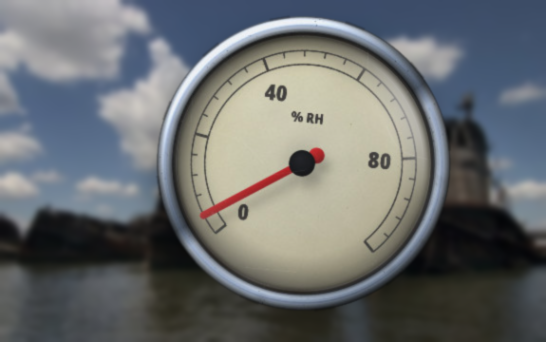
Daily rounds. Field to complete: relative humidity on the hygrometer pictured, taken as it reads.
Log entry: 4 %
